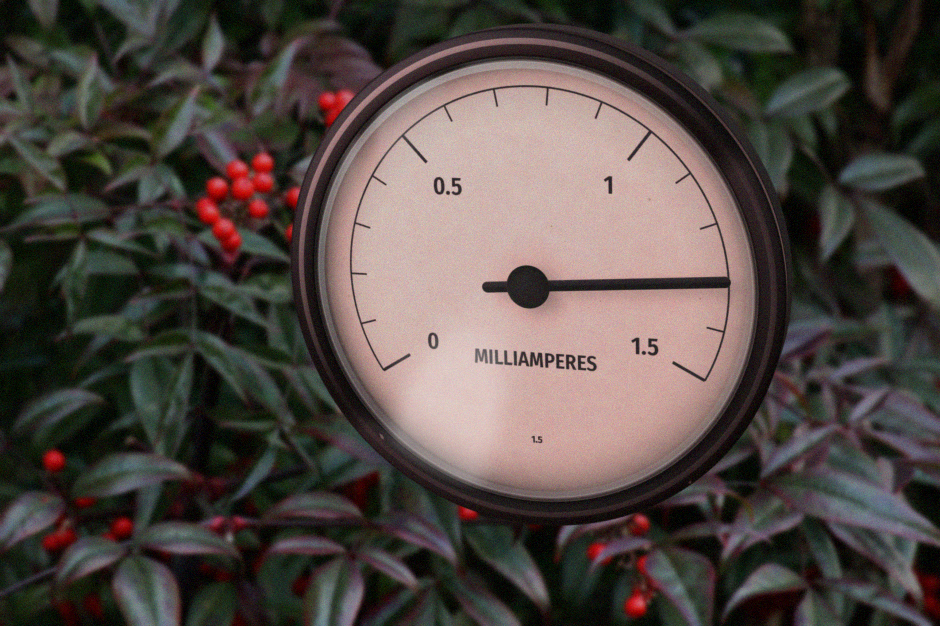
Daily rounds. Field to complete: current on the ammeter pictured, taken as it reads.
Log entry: 1.3 mA
